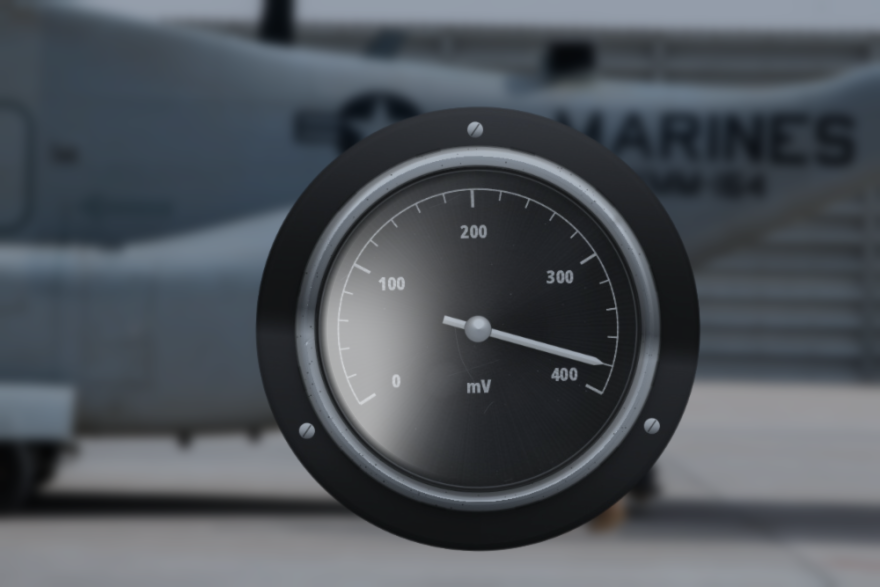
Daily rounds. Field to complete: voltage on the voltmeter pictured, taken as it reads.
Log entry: 380 mV
